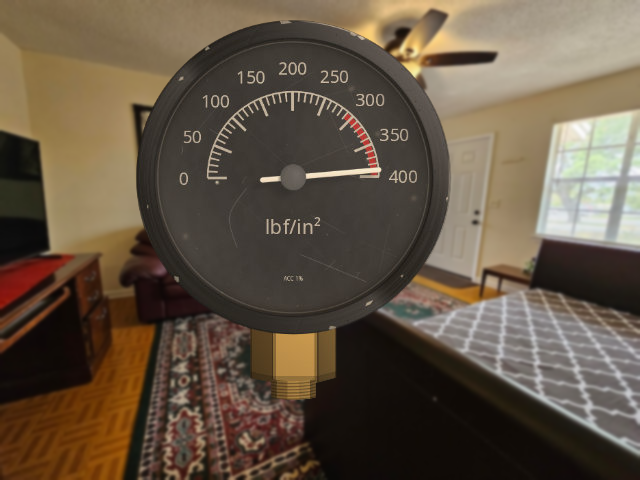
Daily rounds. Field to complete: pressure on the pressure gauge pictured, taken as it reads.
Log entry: 390 psi
